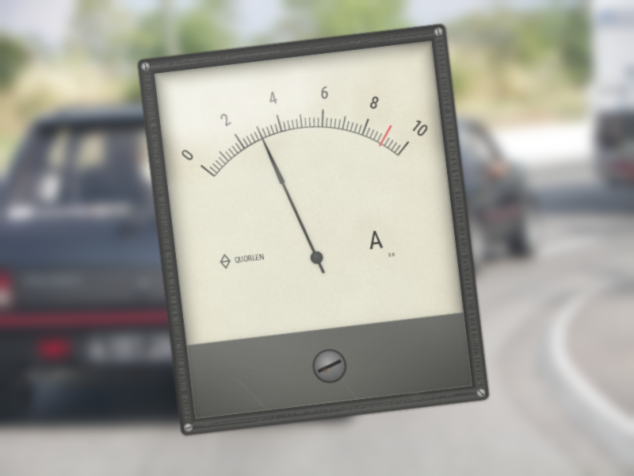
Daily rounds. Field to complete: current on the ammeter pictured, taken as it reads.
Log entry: 3 A
